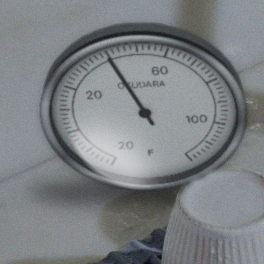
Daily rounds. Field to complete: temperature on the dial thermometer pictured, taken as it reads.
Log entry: 40 °F
